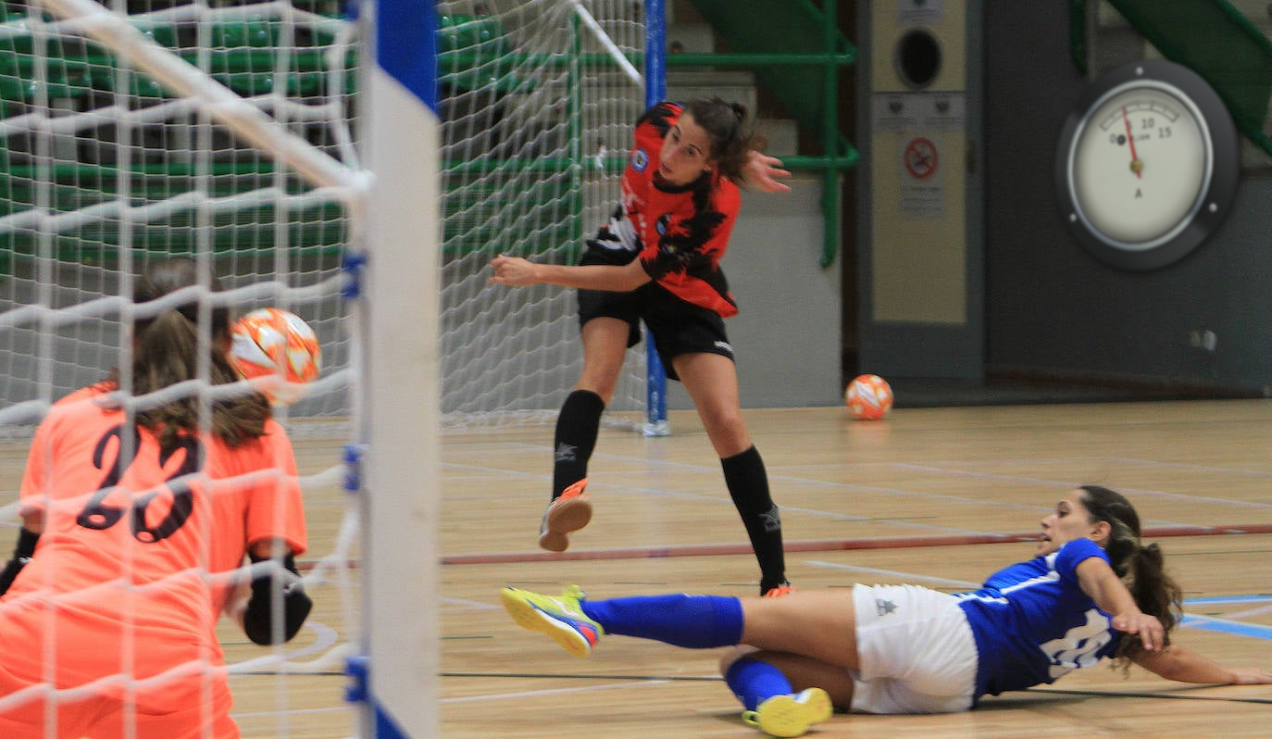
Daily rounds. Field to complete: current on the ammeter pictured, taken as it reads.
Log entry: 5 A
